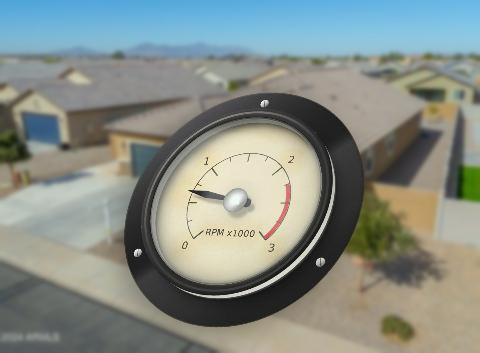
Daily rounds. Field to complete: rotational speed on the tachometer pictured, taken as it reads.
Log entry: 625 rpm
